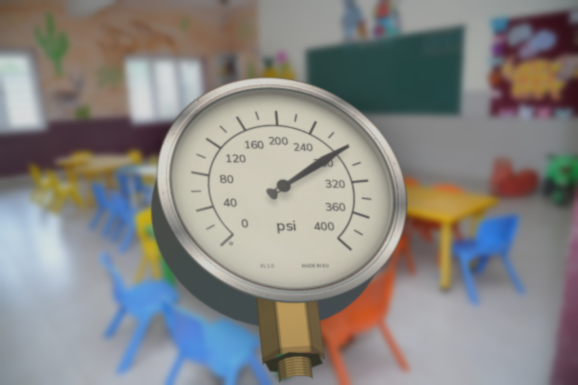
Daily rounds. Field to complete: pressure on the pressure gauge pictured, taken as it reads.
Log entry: 280 psi
